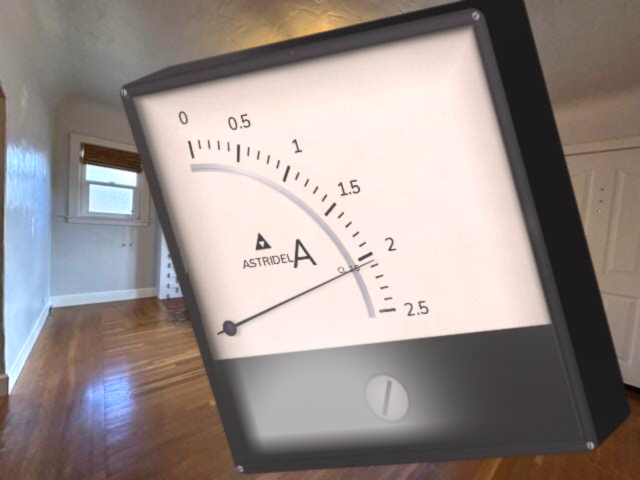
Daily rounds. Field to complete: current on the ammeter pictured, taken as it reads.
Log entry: 2.05 A
